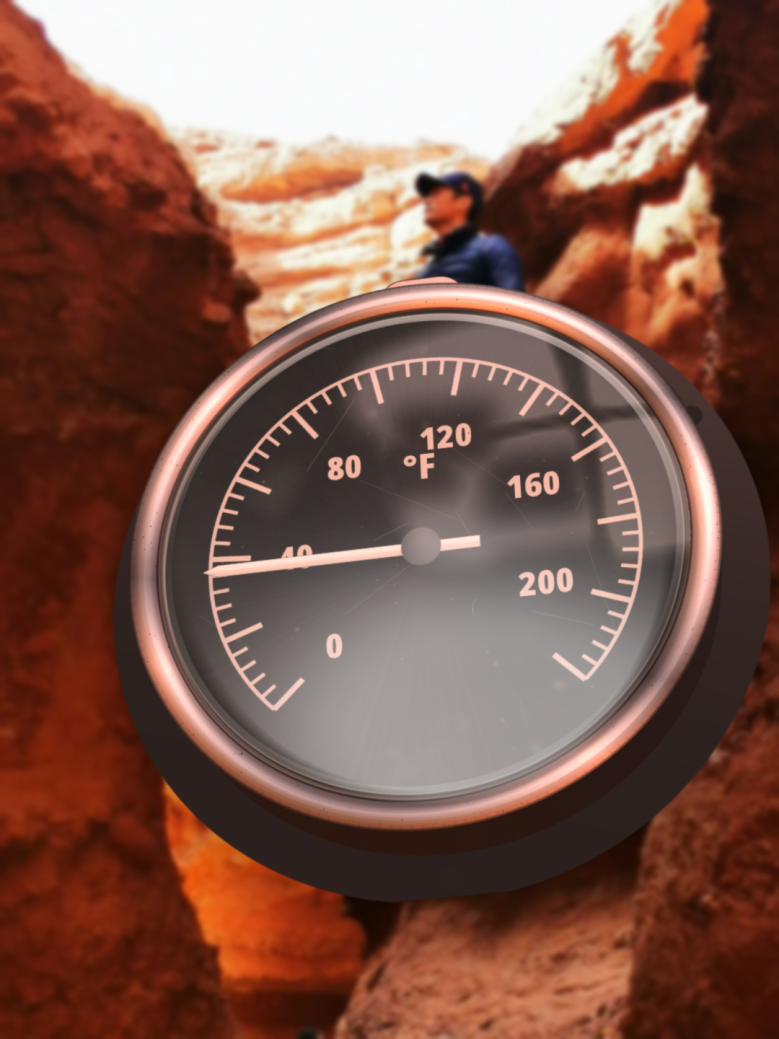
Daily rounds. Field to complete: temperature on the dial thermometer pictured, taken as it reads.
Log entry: 36 °F
